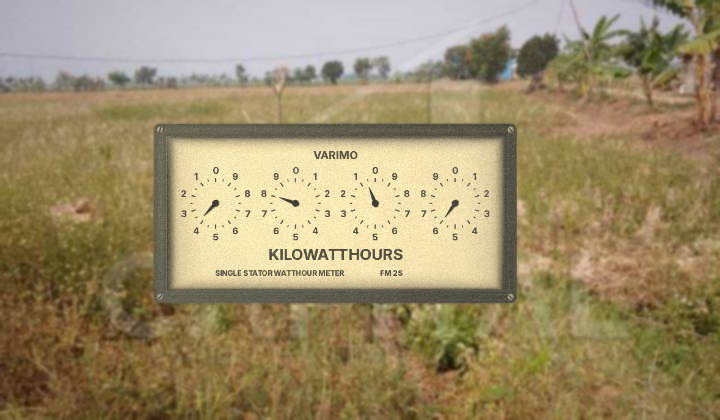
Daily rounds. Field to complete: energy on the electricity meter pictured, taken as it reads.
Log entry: 3806 kWh
